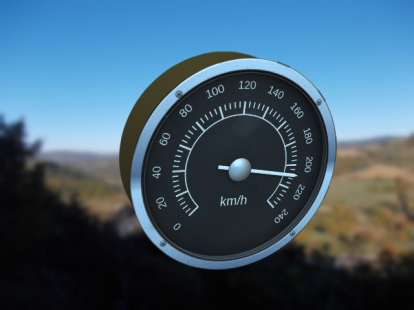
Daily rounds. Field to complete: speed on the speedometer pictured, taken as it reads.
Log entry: 208 km/h
